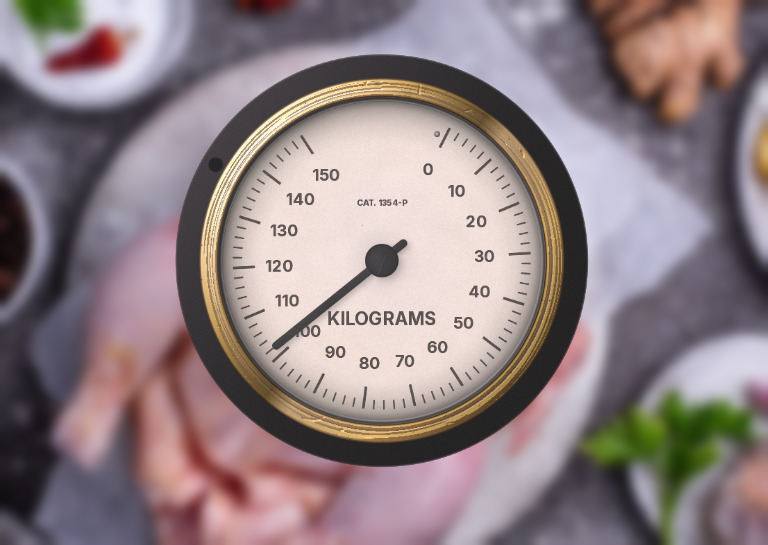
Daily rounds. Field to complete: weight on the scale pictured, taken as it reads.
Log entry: 102 kg
